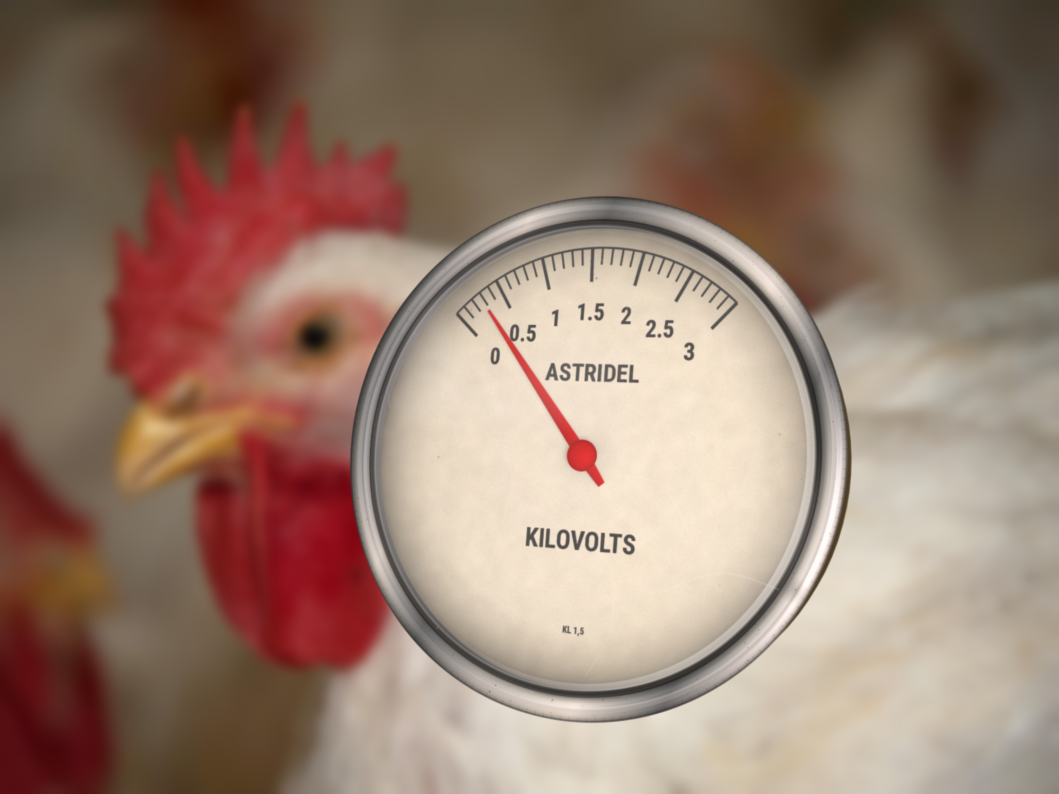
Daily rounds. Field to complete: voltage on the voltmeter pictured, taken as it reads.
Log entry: 0.3 kV
